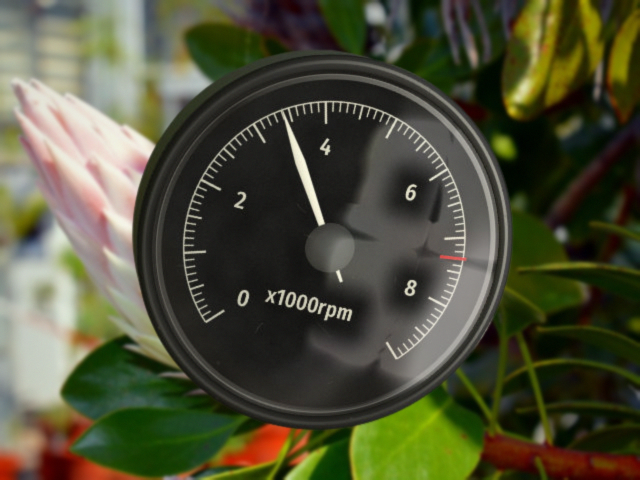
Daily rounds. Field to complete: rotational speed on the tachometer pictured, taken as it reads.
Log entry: 3400 rpm
